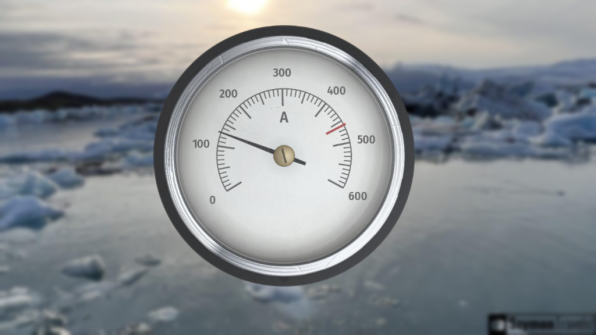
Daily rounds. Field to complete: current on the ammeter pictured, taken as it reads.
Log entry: 130 A
